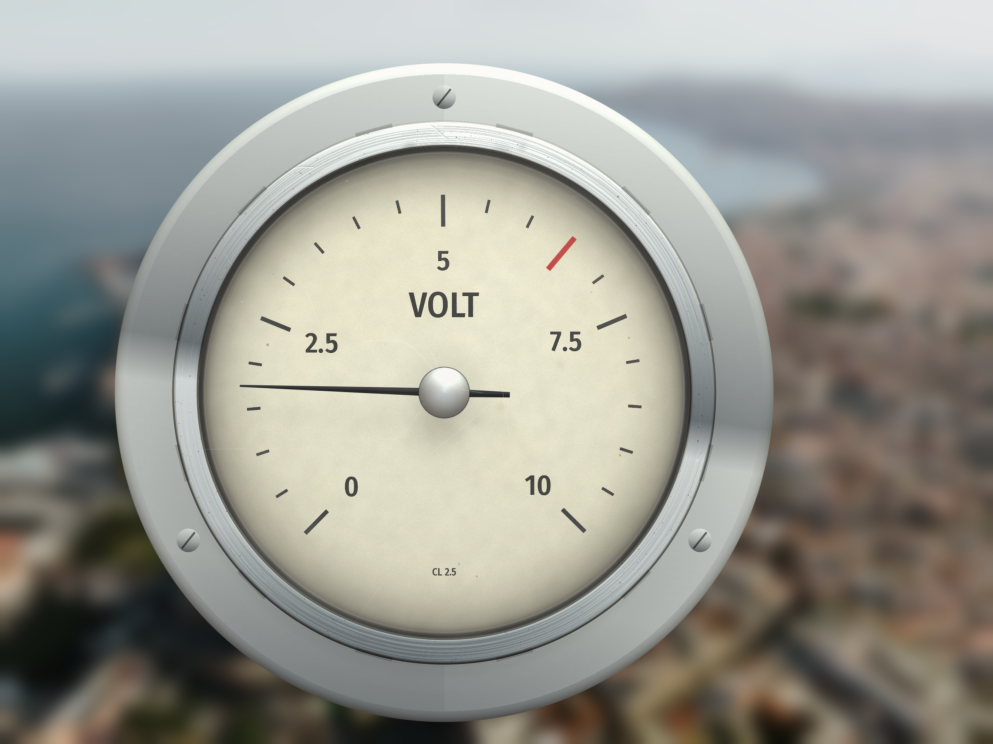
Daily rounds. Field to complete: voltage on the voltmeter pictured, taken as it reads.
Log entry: 1.75 V
